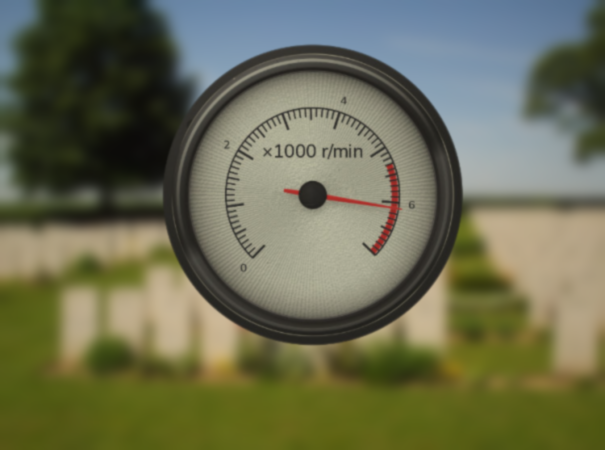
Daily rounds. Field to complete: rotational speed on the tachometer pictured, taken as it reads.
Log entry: 6100 rpm
